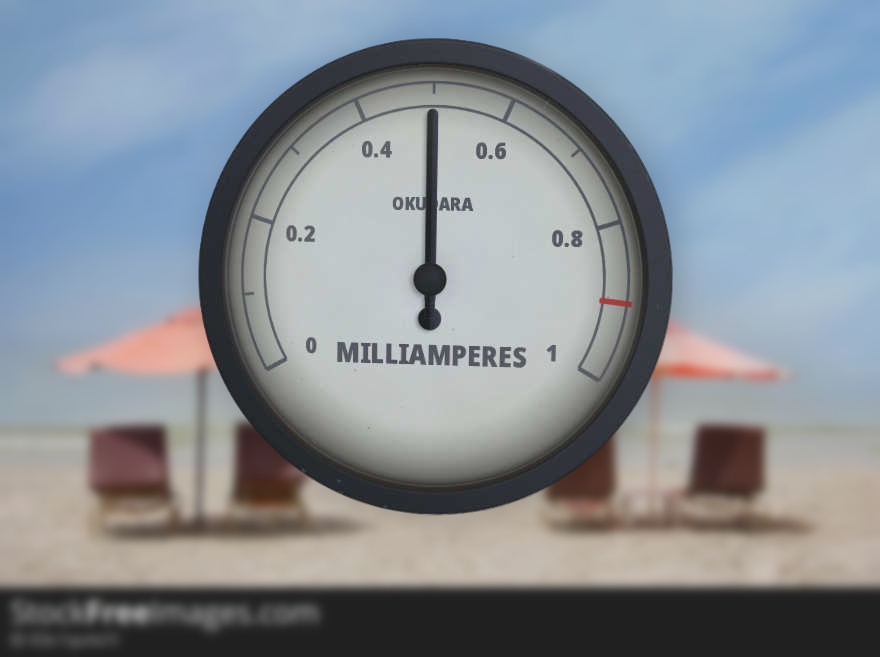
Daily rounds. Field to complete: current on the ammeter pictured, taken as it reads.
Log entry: 0.5 mA
